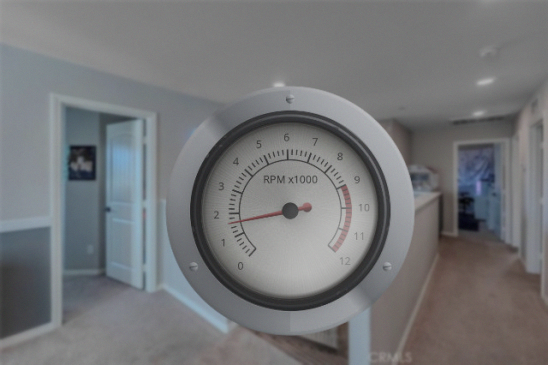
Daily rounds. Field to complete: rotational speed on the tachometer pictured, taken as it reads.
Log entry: 1600 rpm
